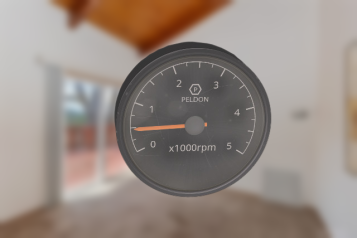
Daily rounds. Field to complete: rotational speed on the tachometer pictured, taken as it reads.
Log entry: 500 rpm
